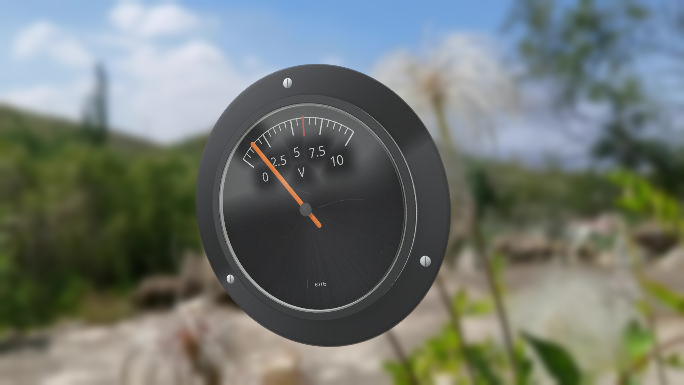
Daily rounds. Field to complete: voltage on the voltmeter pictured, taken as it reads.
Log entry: 1.5 V
